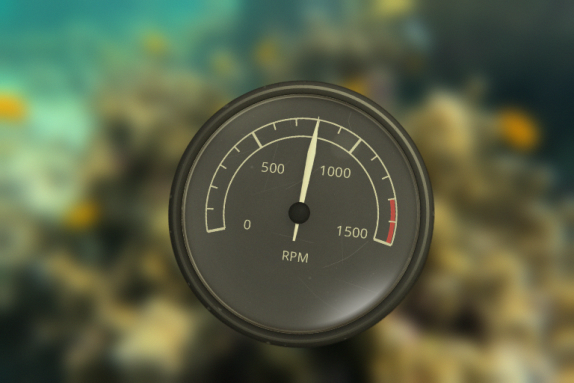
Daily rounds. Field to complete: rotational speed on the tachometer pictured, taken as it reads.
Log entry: 800 rpm
